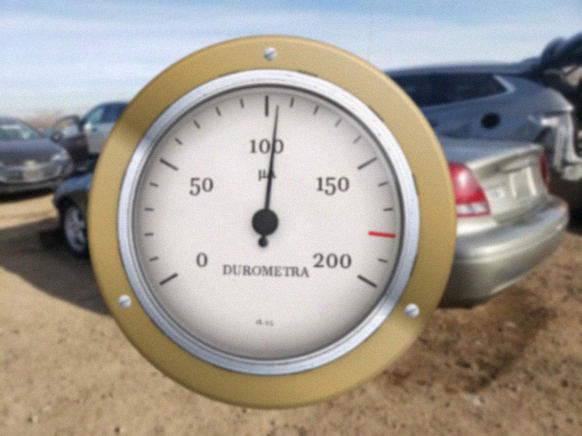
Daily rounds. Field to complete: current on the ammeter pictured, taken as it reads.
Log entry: 105 µA
